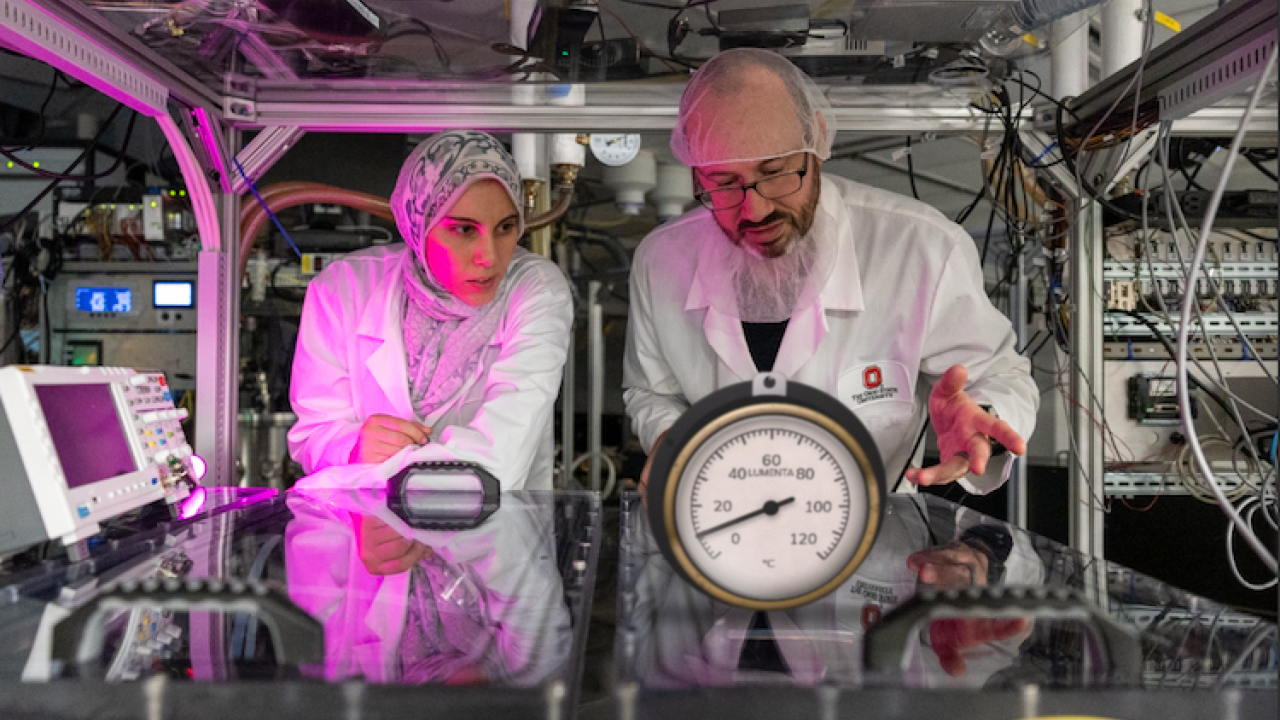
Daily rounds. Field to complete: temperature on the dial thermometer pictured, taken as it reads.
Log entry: 10 °C
